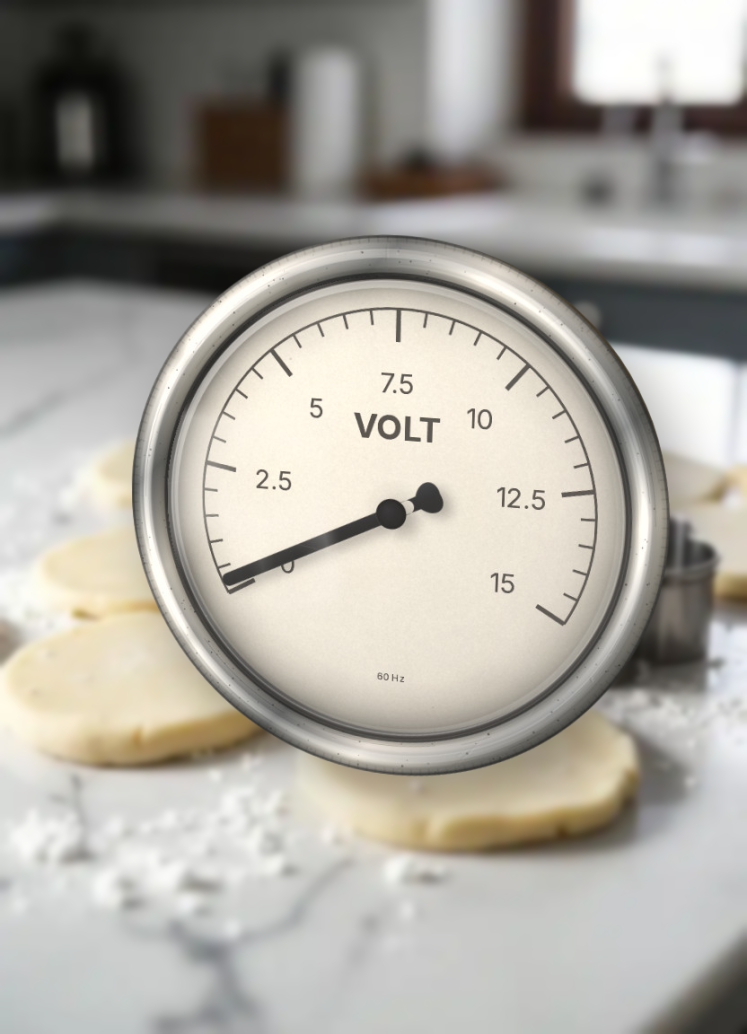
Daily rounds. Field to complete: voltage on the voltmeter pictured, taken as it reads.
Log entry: 0.25 V
